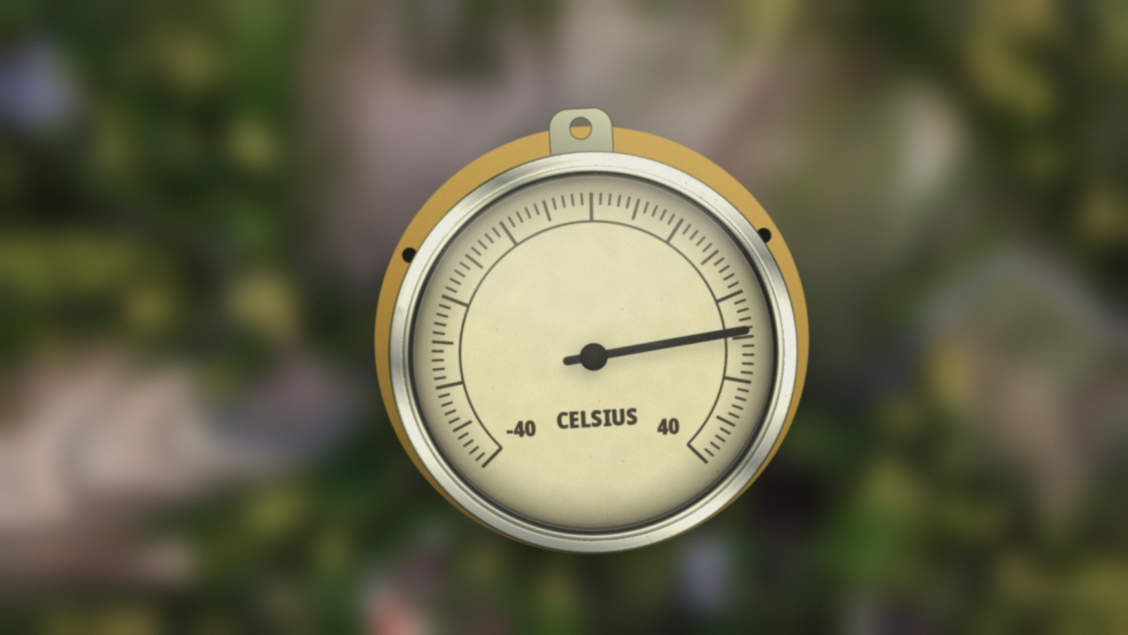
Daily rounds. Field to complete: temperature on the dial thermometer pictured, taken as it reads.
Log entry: 24 °C
